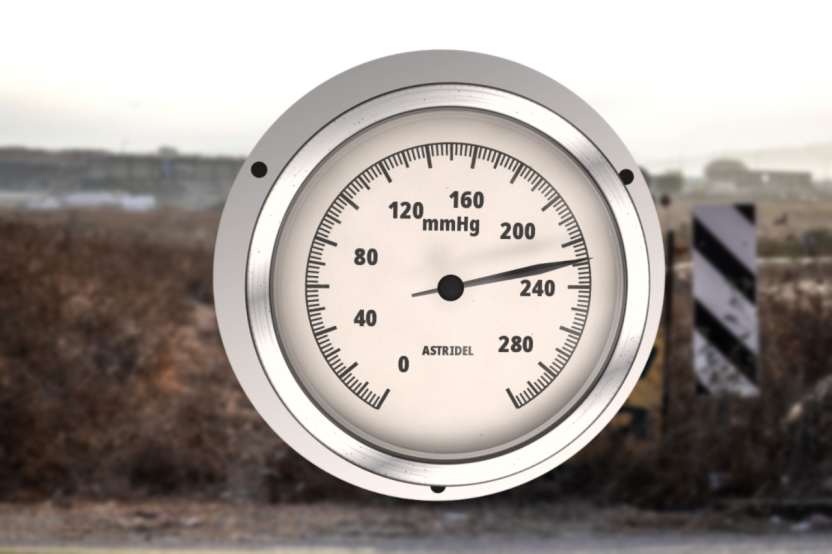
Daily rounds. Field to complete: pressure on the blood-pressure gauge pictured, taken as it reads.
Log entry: 228 mmHg
